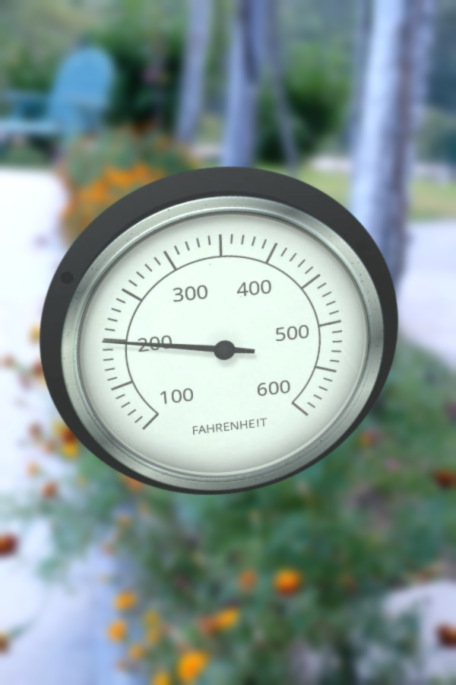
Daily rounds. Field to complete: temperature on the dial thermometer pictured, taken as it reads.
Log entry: 200 °F
